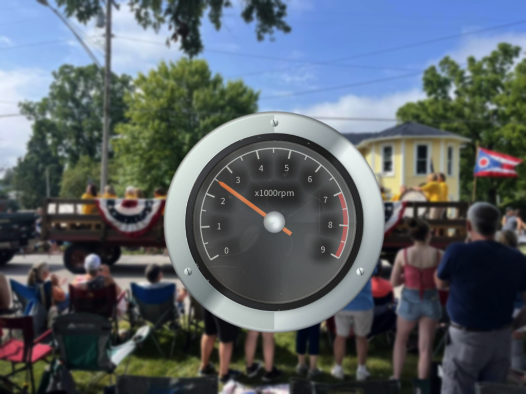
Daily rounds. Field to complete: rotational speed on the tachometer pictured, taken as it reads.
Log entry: 2500 rpm
